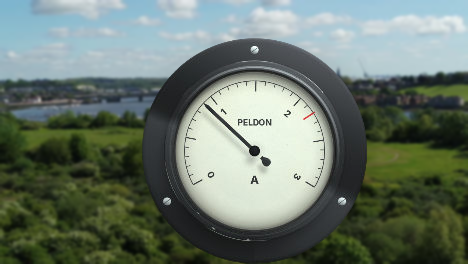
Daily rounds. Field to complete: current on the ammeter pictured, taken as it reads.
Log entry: 0.9 A
